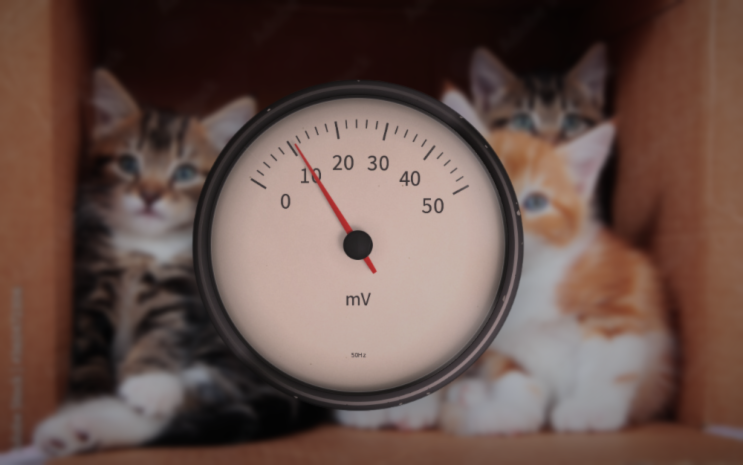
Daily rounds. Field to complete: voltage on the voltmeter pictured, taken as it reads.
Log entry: 11 mV
